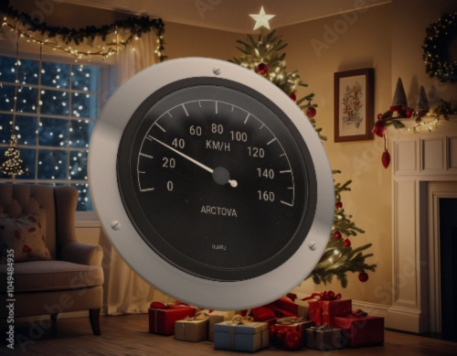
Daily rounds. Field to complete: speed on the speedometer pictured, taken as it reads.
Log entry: 30 km/h
